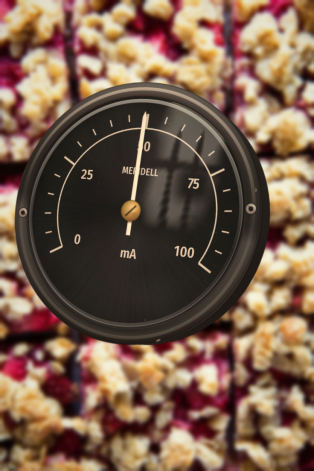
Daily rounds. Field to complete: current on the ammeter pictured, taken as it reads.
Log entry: 50 mA
